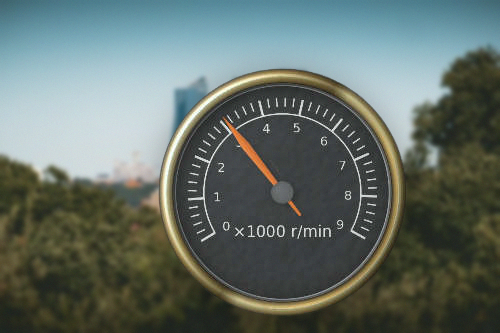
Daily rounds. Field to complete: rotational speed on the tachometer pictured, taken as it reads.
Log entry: 3100 rpm
